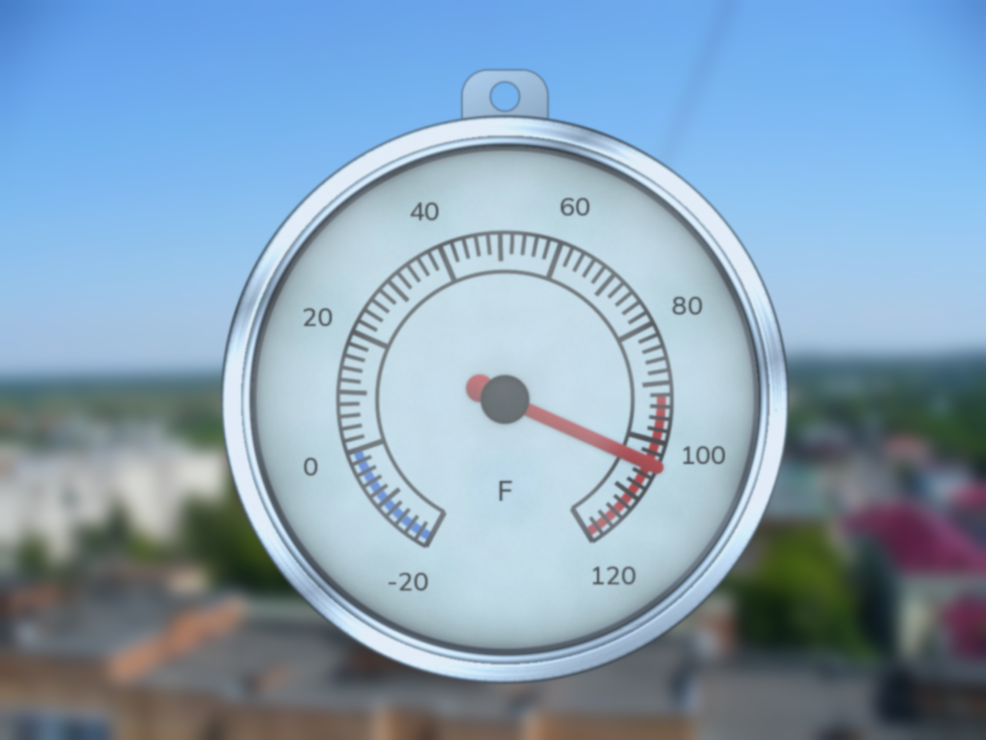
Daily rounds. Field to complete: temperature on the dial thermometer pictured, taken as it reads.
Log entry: 104 °F
